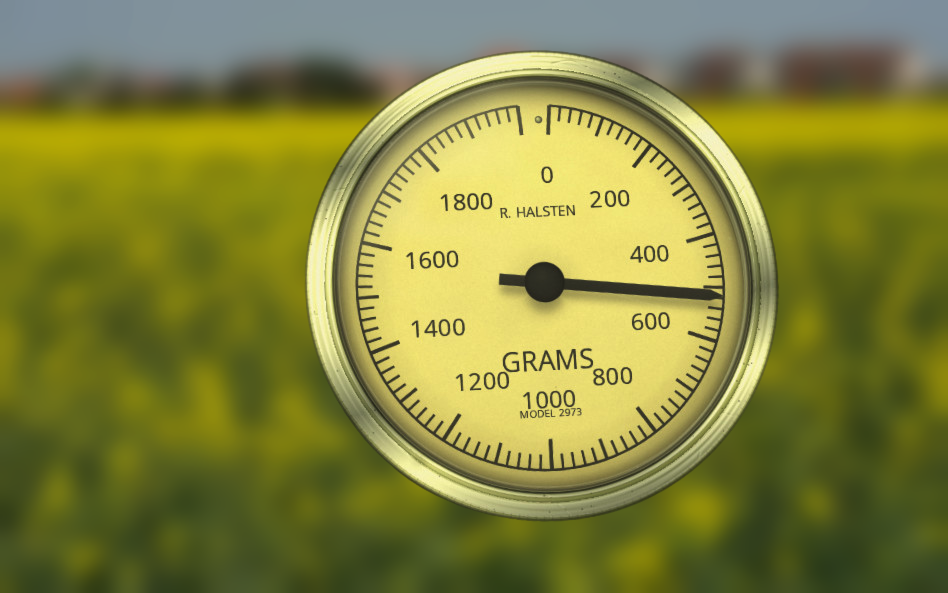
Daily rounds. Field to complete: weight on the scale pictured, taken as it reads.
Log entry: 520 g
